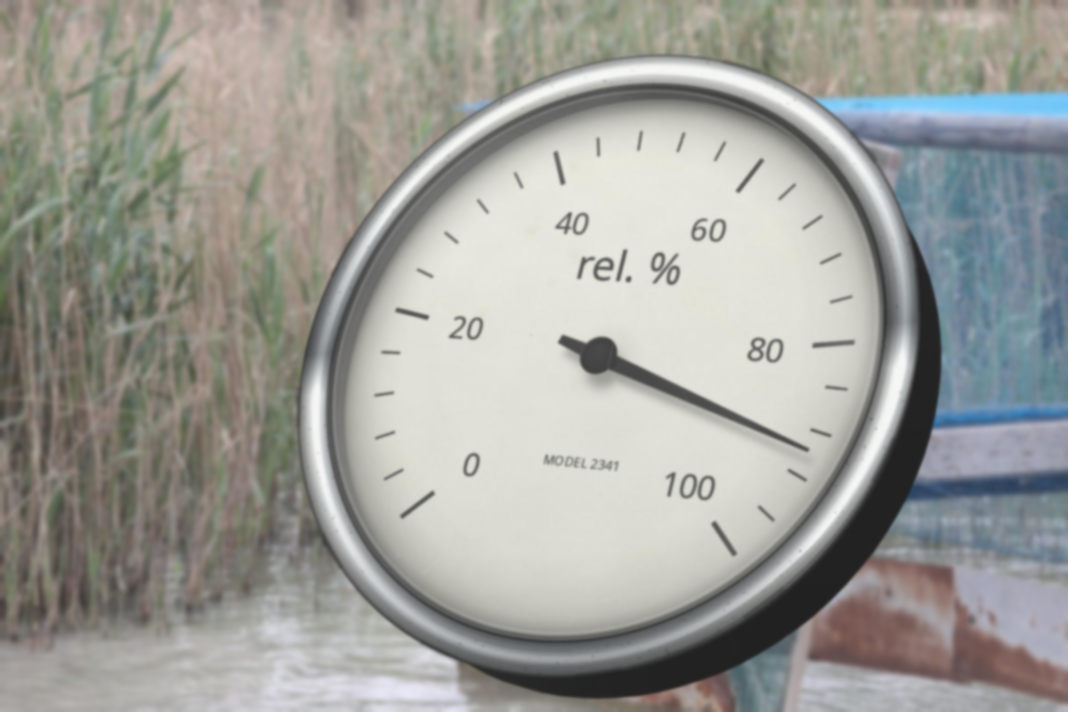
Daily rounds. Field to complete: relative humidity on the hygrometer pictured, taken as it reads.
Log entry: 90 %
